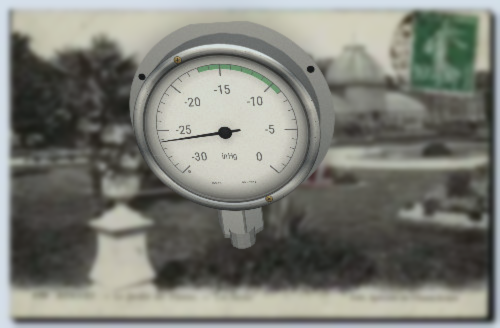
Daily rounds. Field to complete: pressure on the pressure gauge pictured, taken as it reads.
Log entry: -26 inHg
